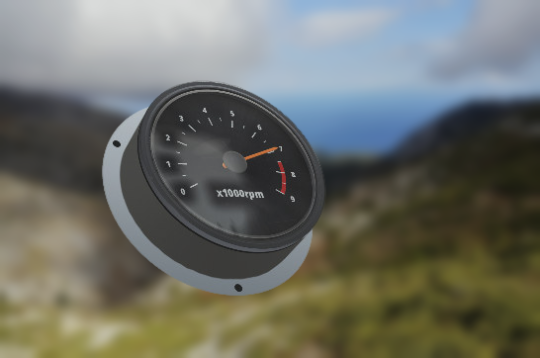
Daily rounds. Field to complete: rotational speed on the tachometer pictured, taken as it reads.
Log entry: 7000 rpm
